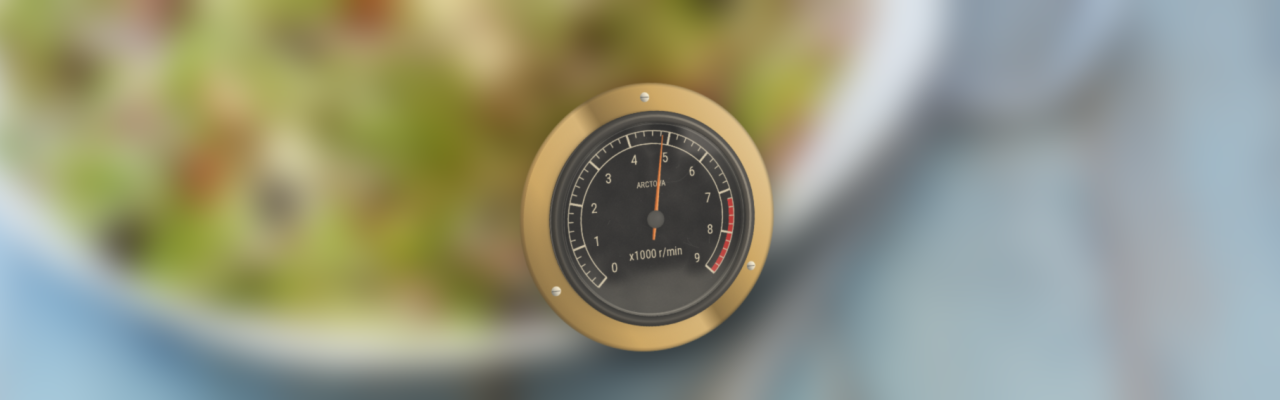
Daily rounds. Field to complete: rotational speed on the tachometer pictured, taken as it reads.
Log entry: 4800 rpm
